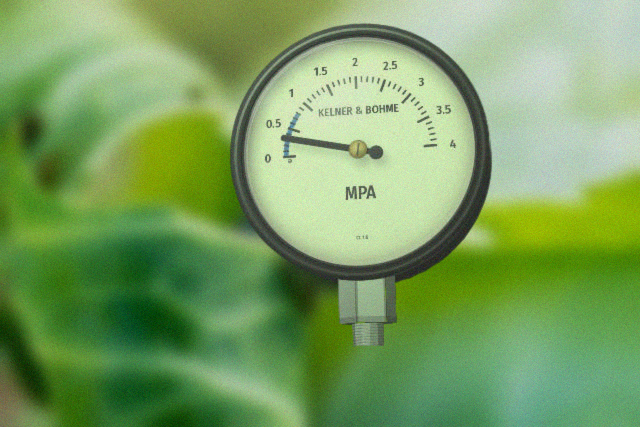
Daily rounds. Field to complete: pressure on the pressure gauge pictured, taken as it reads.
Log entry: 0.3 MPa
